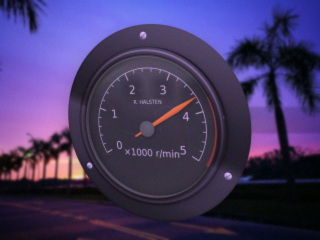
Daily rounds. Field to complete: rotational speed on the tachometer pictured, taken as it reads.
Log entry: 3700 rpm
